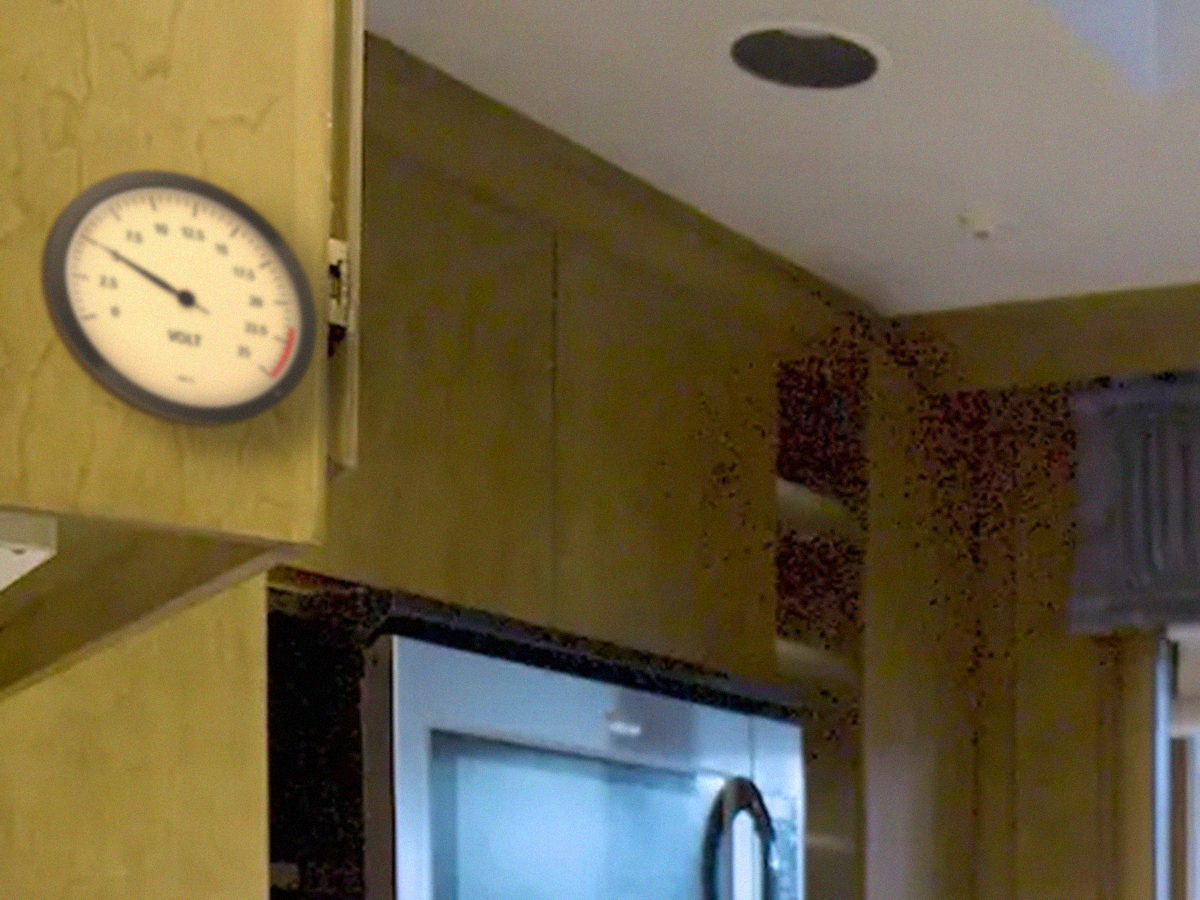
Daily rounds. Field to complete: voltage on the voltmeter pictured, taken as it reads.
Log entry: 5 V
